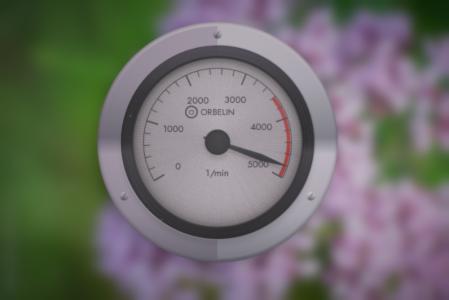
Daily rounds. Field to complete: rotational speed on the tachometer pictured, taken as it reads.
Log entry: 4800 rpm
